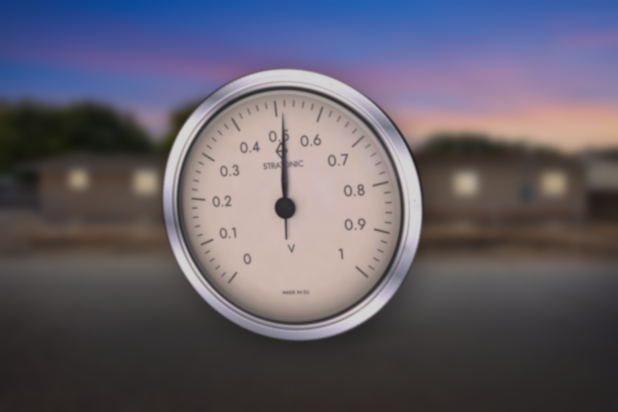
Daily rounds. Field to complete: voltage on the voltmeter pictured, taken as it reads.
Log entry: 0.52 V
